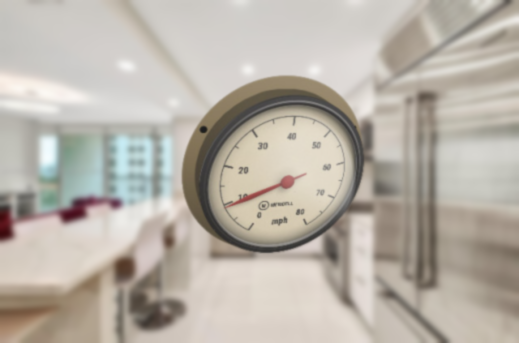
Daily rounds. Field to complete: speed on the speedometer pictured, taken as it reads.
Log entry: 10 mph
